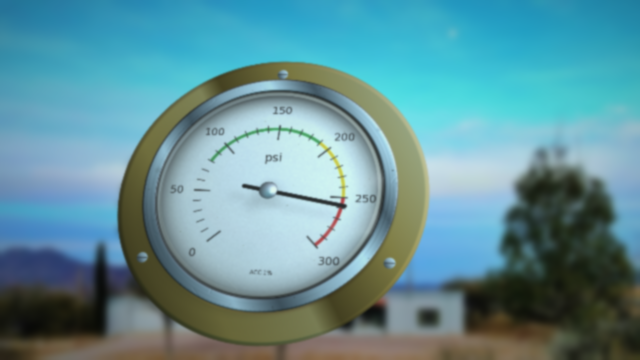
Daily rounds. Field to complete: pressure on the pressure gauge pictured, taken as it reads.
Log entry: 260 psi
